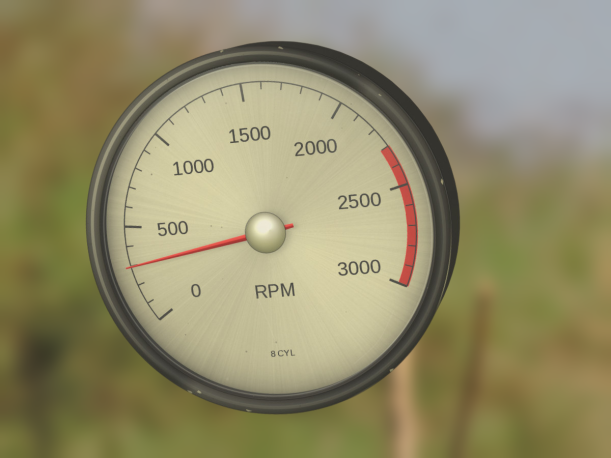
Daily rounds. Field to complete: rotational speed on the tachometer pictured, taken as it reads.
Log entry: 300 rpm
